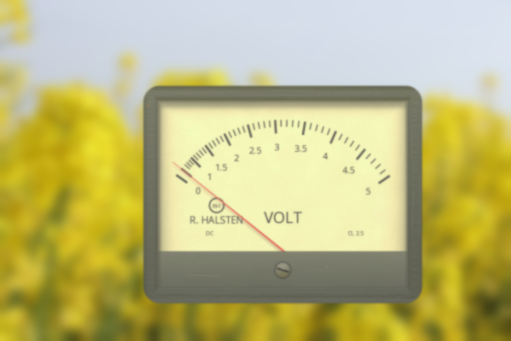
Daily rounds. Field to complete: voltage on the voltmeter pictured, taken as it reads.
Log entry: 0.5 V
